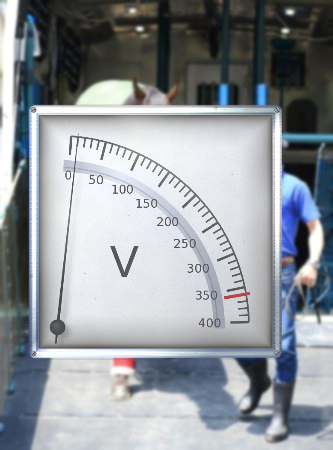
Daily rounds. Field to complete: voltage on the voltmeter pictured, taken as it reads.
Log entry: 10 V
